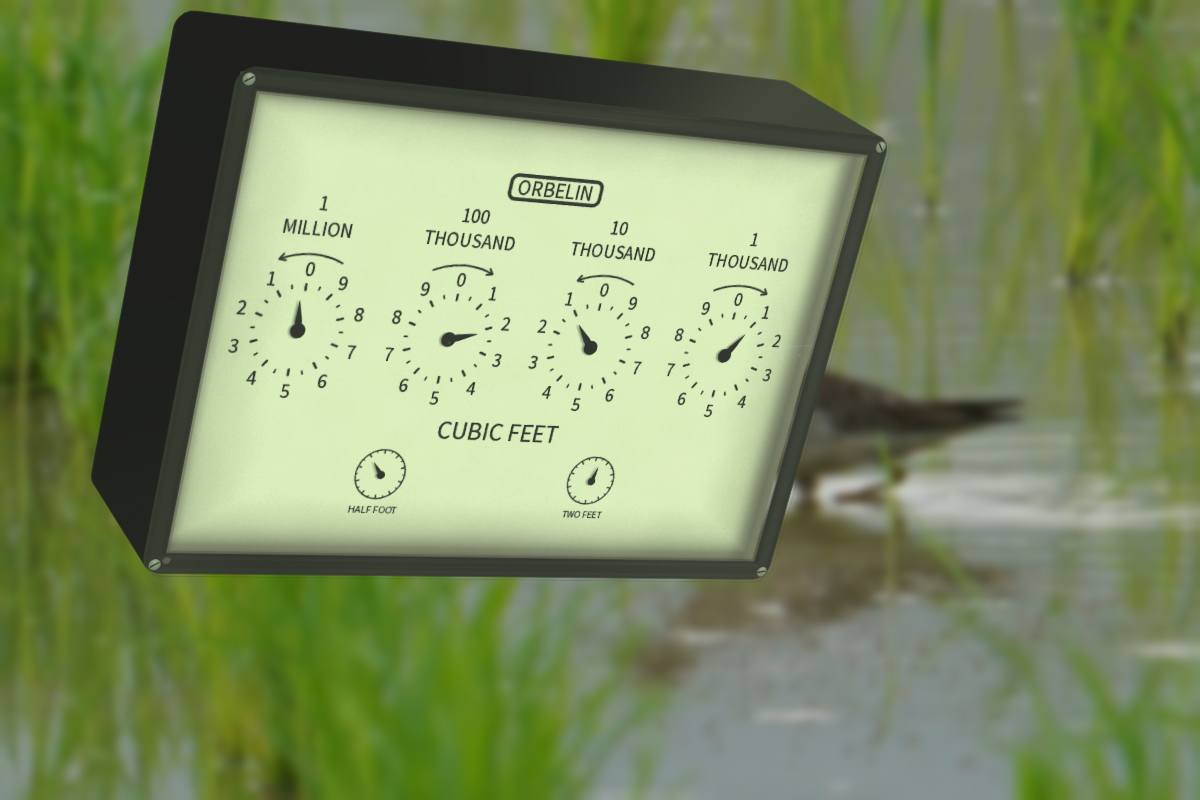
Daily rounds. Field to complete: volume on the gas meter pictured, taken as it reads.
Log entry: 21100 ft³
